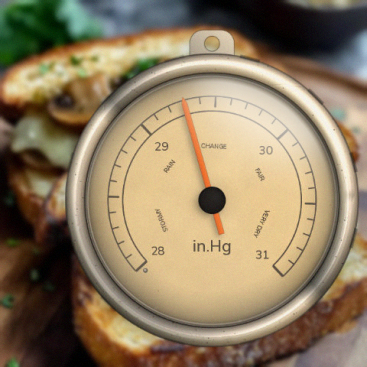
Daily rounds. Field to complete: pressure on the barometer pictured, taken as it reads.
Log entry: 29.3 inHg
